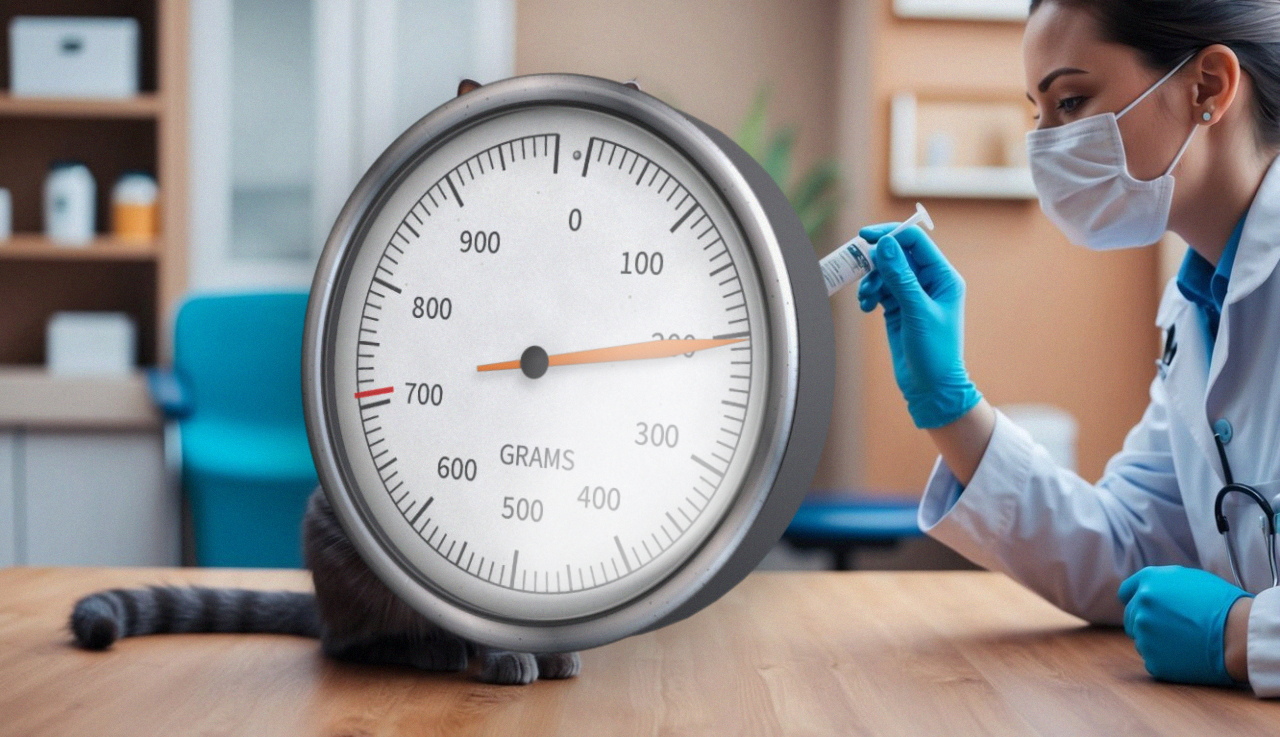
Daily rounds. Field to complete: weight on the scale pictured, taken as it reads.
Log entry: 205 g
